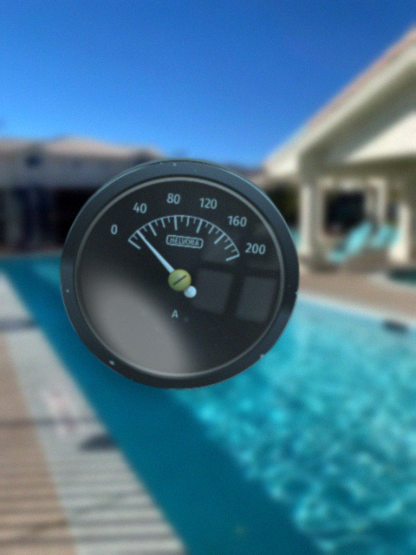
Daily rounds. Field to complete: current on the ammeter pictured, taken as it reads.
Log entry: 20 A
